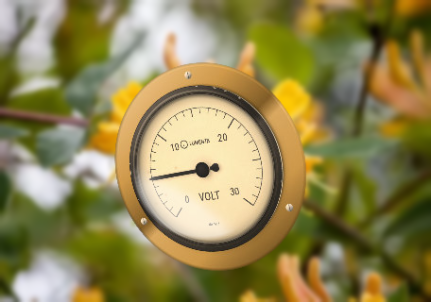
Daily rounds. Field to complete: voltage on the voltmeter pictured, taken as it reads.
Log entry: 5 V
